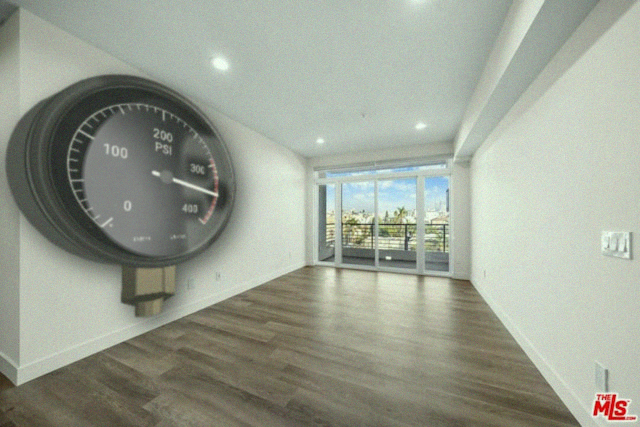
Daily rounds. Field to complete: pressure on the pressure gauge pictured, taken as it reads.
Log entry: 350 psi
